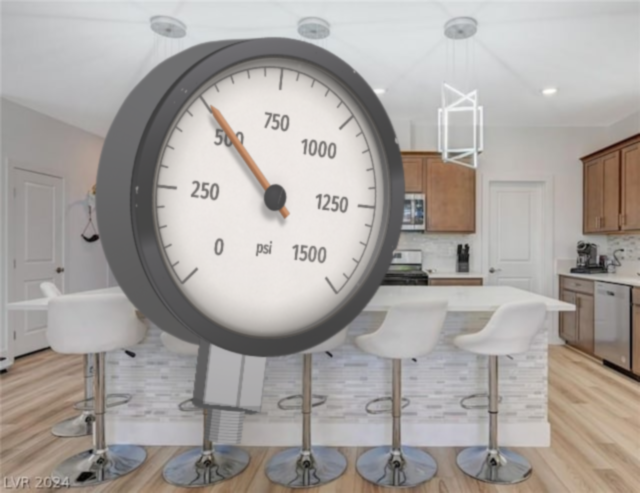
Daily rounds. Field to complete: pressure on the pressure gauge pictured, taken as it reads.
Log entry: 500 psi
